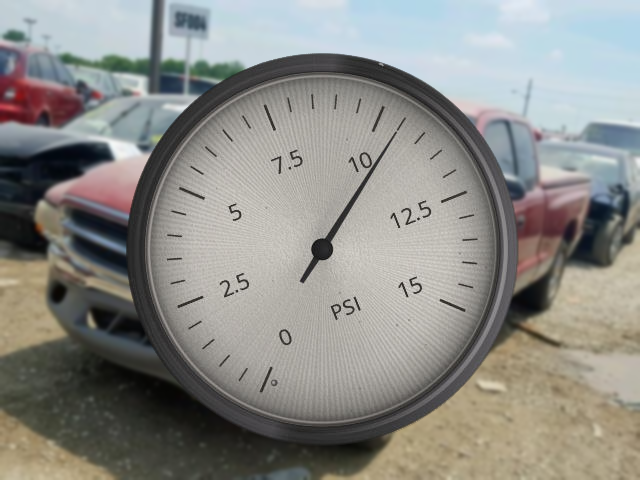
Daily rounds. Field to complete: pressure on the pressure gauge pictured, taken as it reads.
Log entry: 10.5 psi
